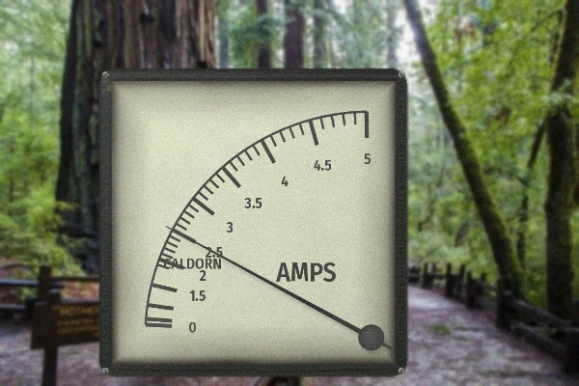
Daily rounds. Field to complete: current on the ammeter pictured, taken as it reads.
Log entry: 2.5 A
